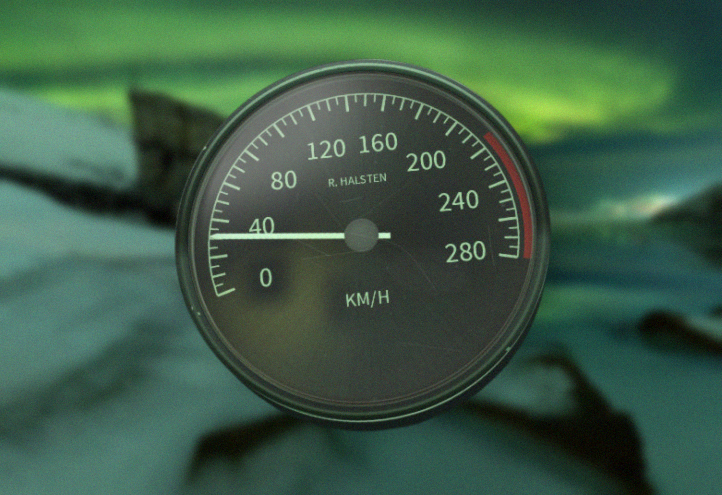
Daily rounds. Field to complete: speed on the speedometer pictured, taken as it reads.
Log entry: 30 km/h
